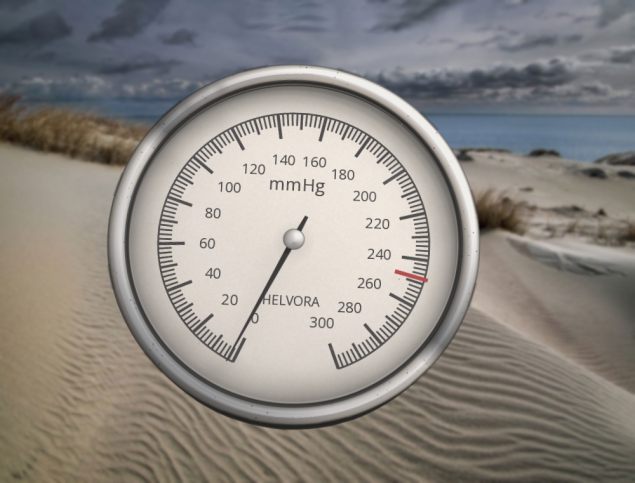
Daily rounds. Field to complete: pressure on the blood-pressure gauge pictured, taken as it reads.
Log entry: 2 mmHg
